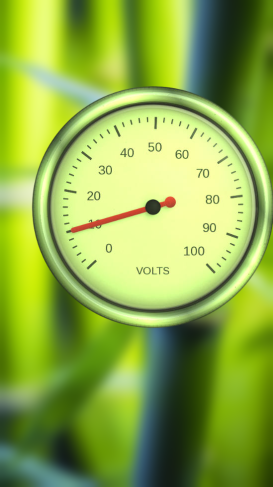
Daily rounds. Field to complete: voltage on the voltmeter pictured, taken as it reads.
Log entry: 10 V
